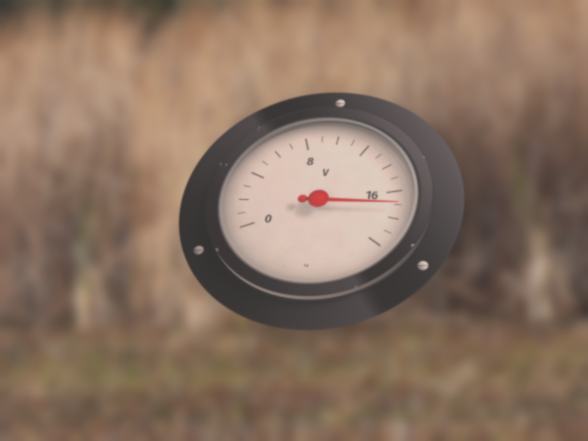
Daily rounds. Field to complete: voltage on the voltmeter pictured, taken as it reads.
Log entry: 17 V
